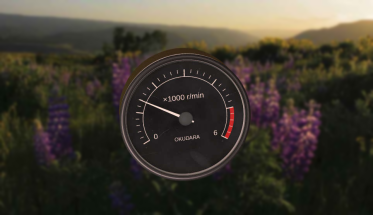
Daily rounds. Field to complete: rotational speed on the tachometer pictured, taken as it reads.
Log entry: 1400 rpm
